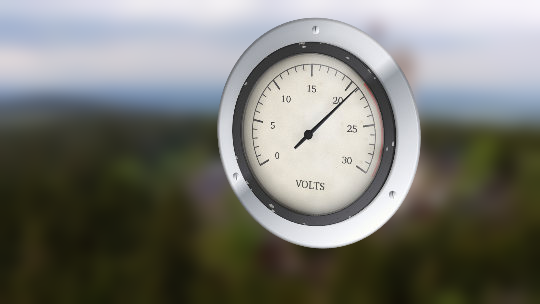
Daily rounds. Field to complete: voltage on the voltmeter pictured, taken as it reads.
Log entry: 21 V
